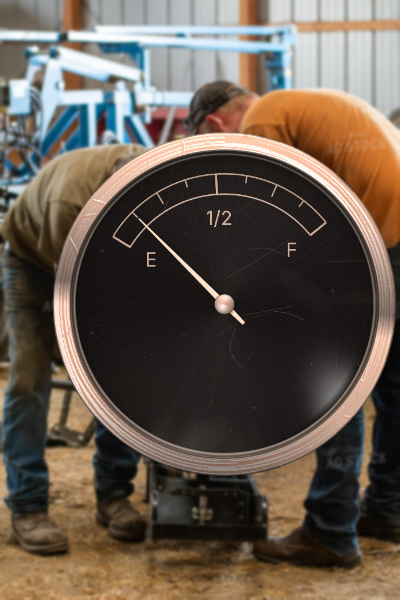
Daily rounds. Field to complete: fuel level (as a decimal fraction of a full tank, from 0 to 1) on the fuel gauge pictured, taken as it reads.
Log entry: 0.125
